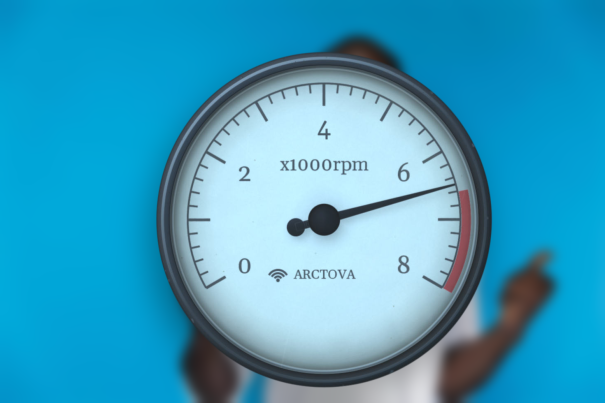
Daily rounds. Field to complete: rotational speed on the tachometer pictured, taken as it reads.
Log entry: 6500 rpm
